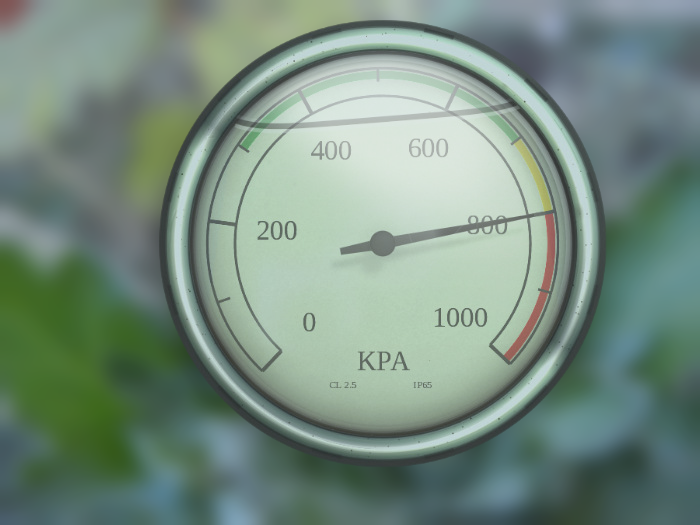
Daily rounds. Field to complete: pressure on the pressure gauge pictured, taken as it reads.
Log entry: 800 kPa
